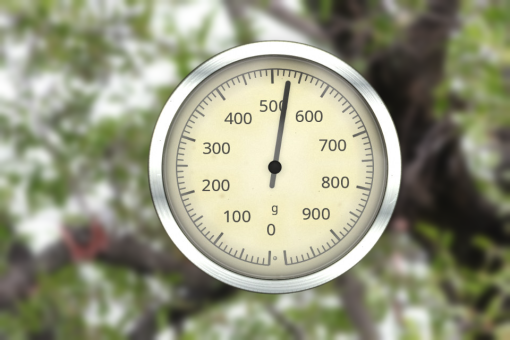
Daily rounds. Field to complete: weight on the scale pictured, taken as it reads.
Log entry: 530 g
